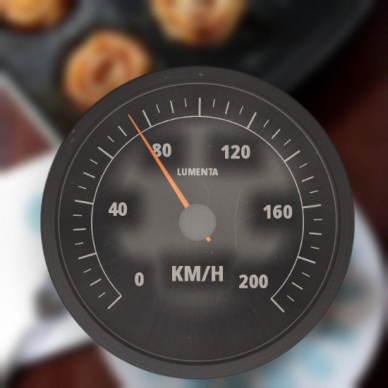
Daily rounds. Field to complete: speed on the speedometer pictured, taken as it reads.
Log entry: 75 km/h
